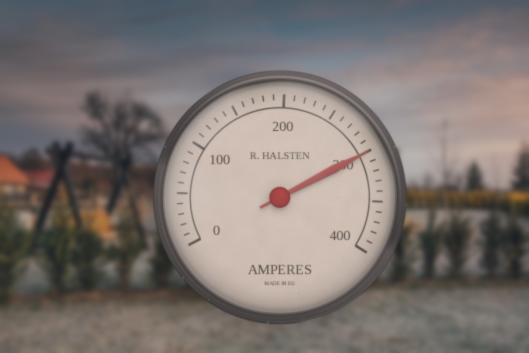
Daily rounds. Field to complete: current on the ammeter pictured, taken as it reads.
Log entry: 300 A
